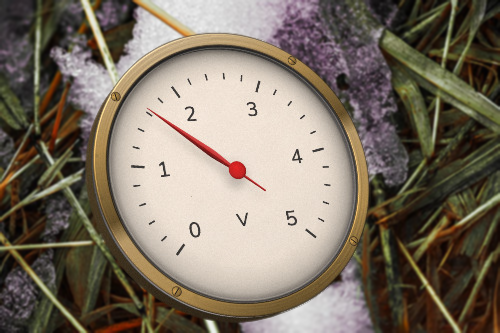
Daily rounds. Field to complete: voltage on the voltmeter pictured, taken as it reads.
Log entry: 1.6 V
